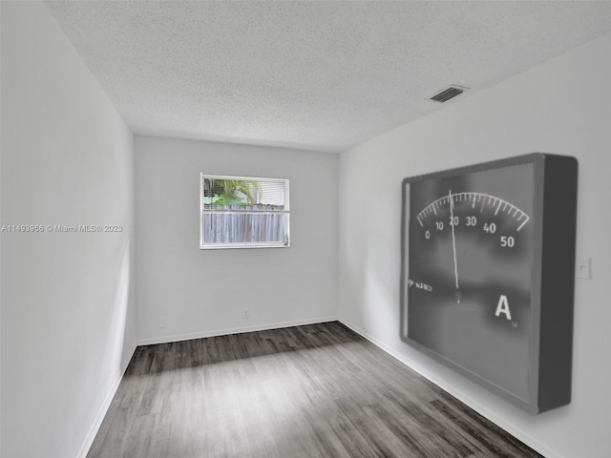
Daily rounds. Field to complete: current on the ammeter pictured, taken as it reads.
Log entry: 20 A
